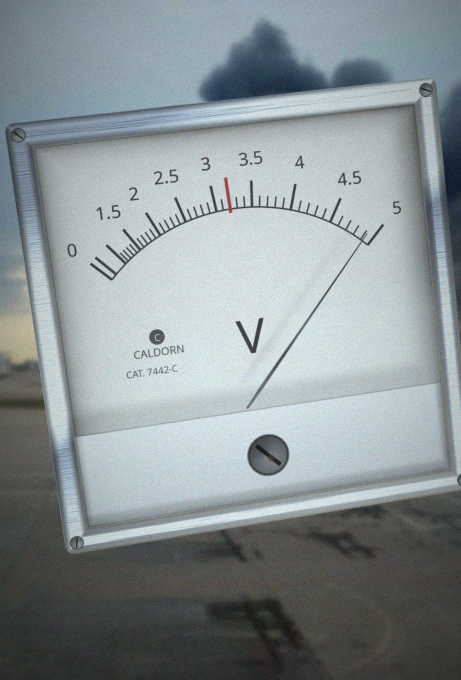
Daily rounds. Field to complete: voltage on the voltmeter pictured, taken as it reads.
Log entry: 4.9 V
